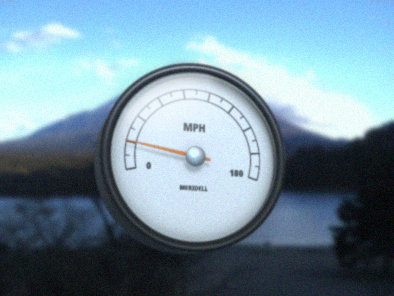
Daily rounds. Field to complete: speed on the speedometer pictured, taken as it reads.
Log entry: 20 mph
